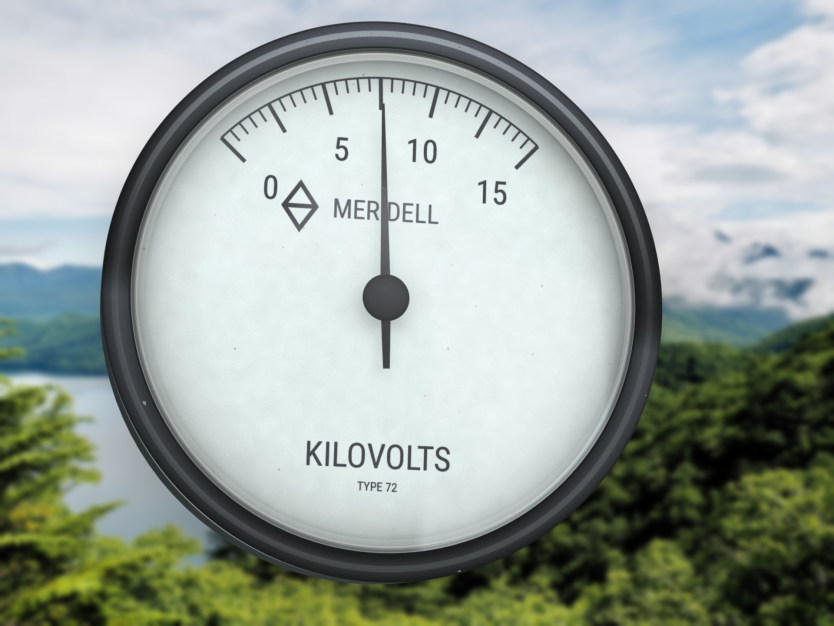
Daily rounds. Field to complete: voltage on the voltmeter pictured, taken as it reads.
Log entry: 7.5 kV
